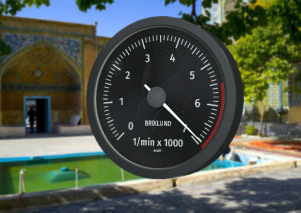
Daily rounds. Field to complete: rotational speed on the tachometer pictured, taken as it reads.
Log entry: 6900 rpm
